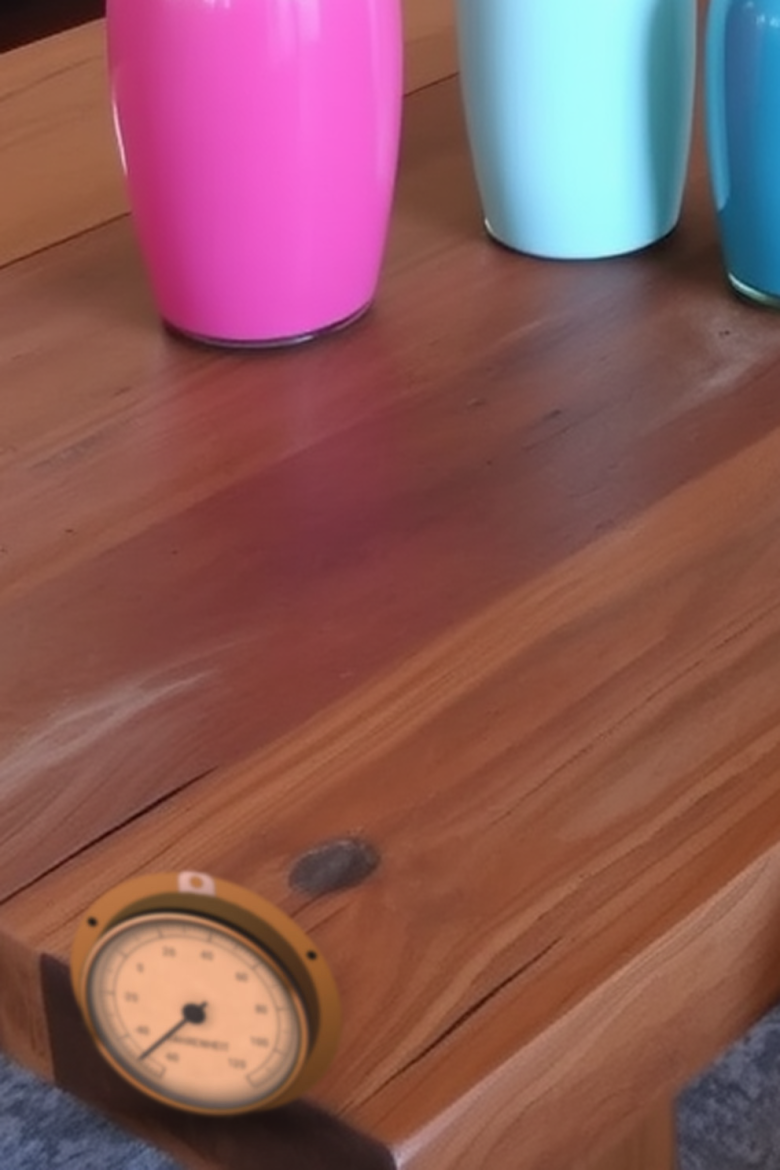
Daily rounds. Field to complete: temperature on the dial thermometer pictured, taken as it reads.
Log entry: -50 °F
